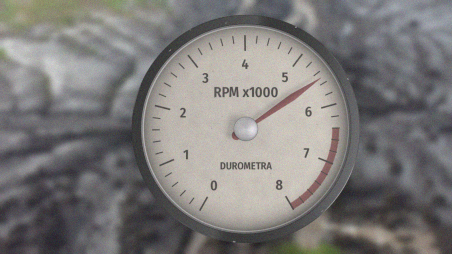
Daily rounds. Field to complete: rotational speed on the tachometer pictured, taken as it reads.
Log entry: 5500 rpm
